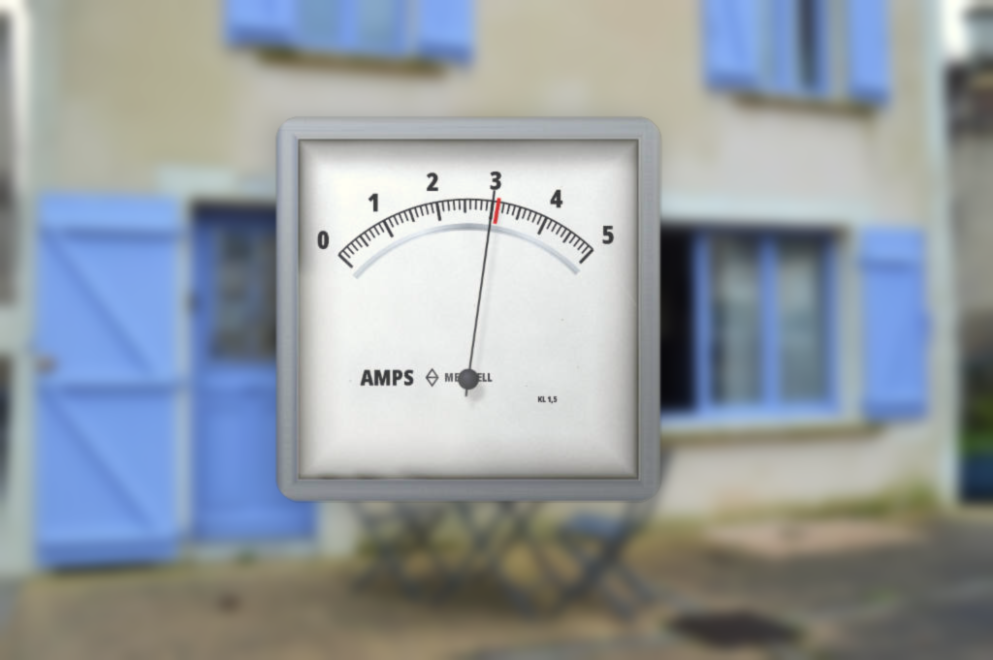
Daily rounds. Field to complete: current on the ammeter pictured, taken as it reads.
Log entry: 3 A
